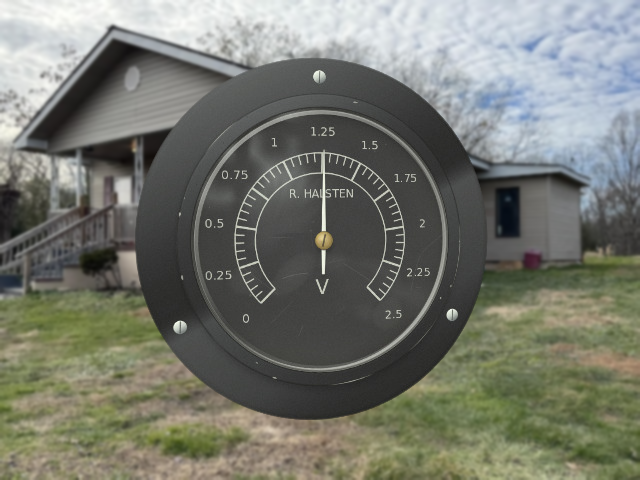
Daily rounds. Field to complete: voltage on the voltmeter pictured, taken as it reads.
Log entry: 1.25 V
